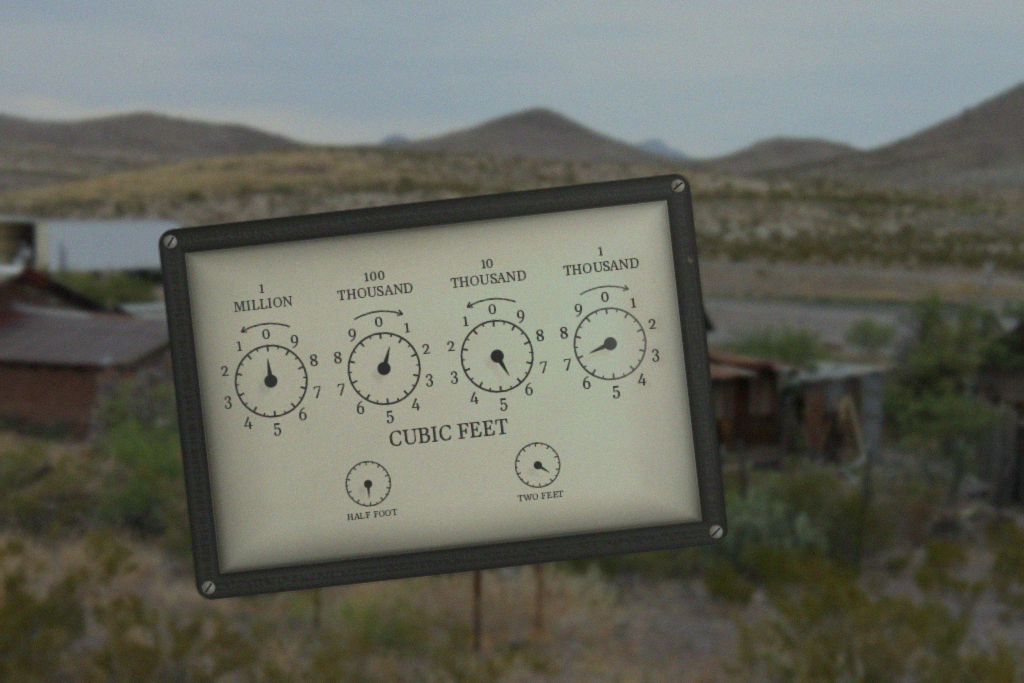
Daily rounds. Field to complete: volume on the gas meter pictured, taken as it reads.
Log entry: 5700 ft³
